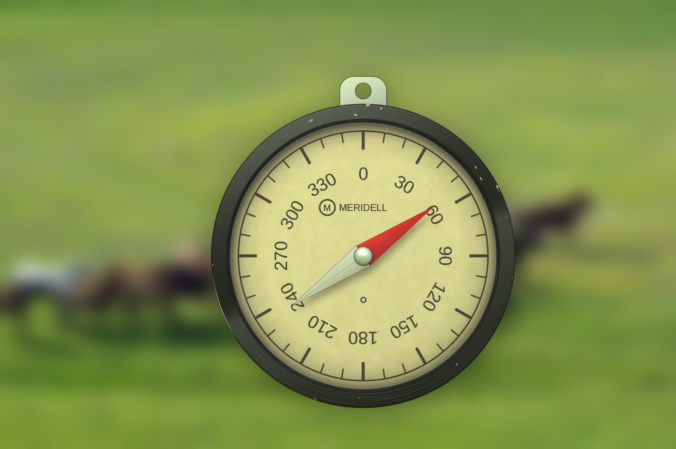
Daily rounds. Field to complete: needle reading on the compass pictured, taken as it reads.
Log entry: 55 °
